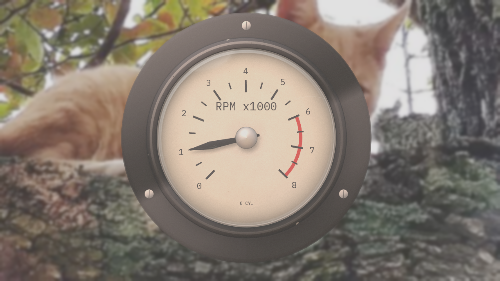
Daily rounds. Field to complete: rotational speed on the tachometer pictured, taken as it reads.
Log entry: 1000 rpm
